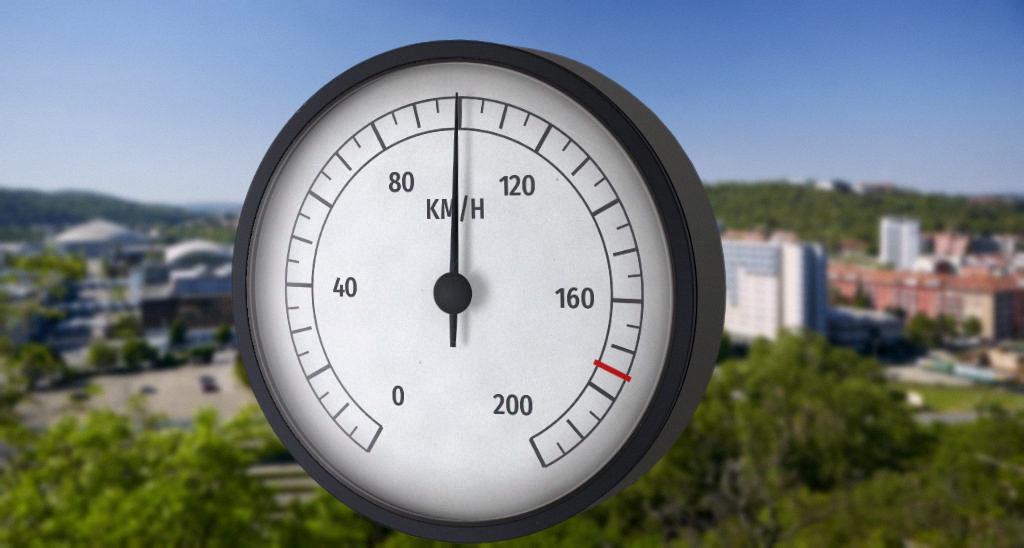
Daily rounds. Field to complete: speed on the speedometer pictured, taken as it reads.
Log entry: 100 km/h
